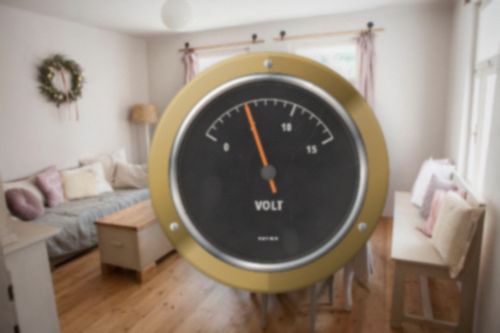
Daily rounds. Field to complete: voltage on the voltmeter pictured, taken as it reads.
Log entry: 5 V
